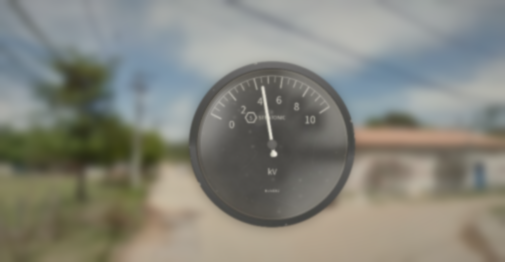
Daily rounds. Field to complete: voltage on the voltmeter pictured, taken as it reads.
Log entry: 4.5 kV
